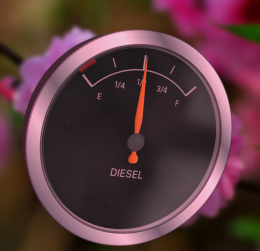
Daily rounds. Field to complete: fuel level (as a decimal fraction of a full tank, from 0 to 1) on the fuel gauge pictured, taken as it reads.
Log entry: 0.5
